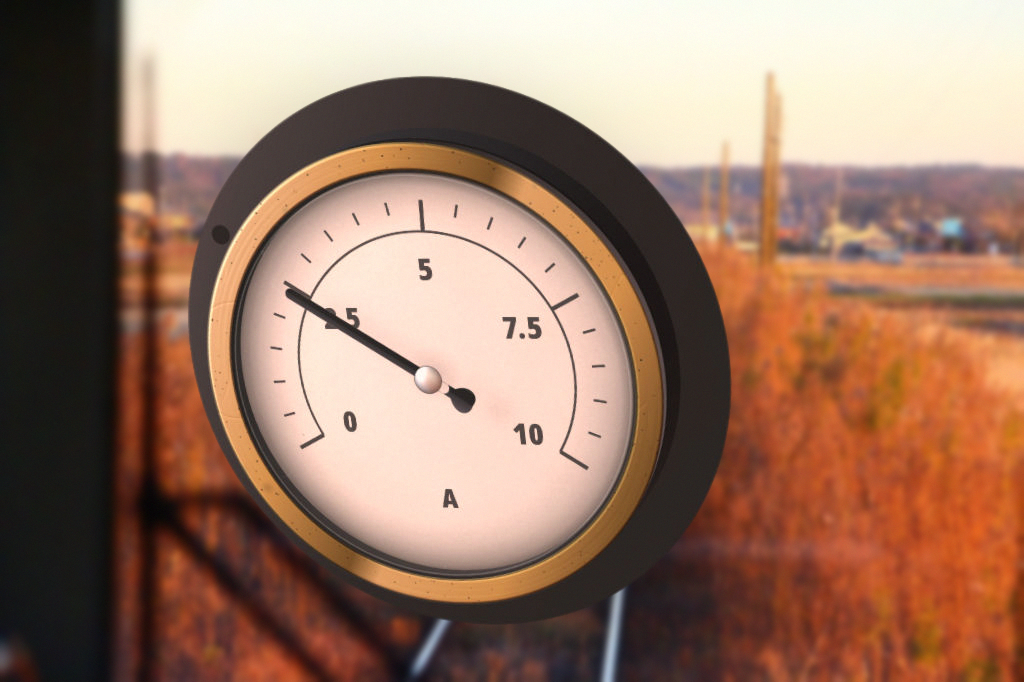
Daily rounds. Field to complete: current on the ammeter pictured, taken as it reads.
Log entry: 2.5 A
